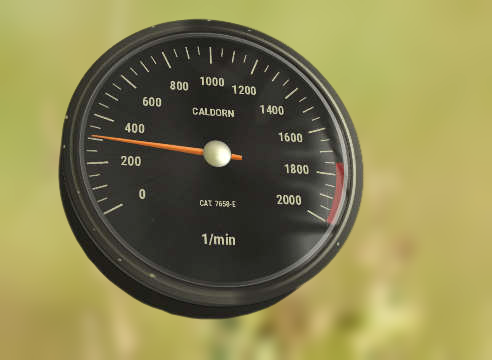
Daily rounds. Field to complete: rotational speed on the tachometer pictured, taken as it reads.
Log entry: 300 rpm
